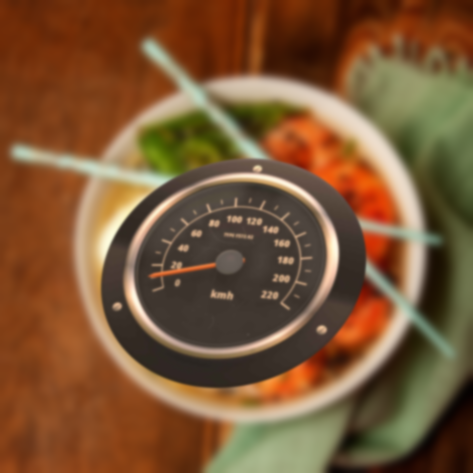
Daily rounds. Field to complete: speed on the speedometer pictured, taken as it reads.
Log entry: 10 km/h
